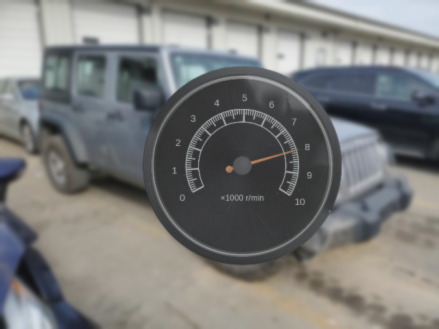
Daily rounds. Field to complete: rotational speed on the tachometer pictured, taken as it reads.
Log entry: 8000 rpm
